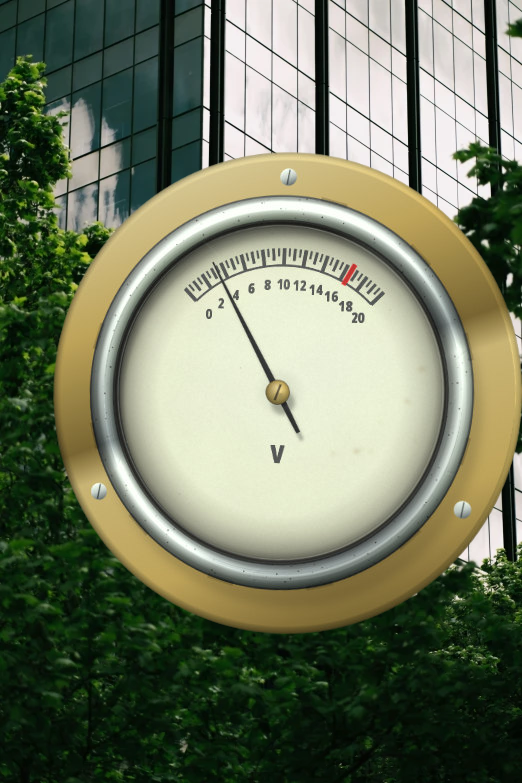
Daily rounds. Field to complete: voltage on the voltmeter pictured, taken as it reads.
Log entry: 3.5 V
